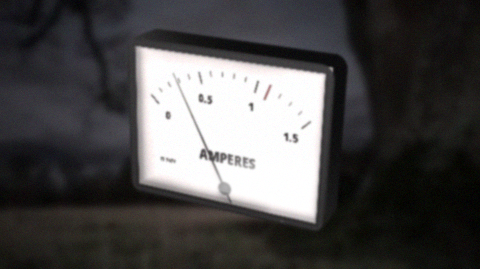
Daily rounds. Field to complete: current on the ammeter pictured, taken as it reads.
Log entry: 0.3 A
